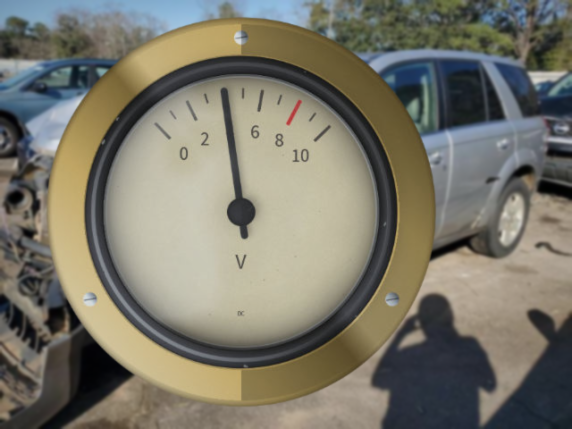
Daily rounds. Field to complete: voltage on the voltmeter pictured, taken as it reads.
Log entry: 4 V
